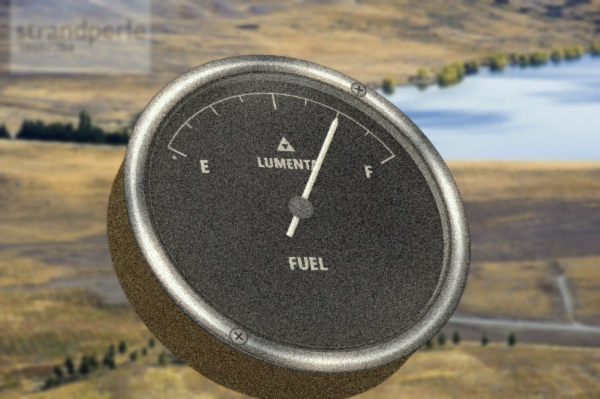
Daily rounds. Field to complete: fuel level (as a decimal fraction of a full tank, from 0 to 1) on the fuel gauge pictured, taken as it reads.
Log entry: 0.75
